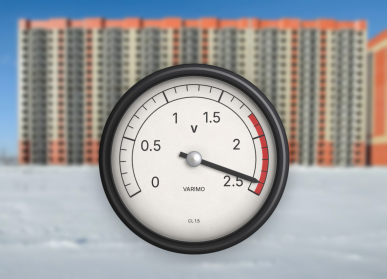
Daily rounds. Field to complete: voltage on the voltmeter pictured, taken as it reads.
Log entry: 2.4 V
